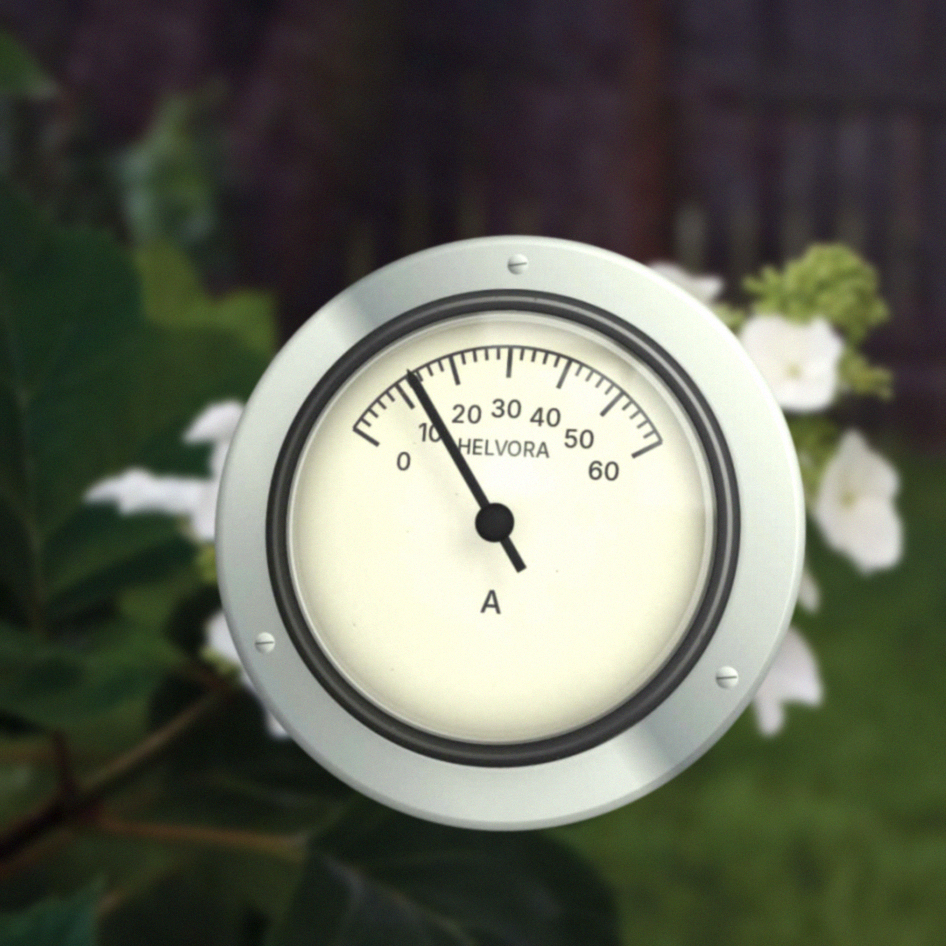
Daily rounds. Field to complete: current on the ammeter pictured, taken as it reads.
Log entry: 13 A
